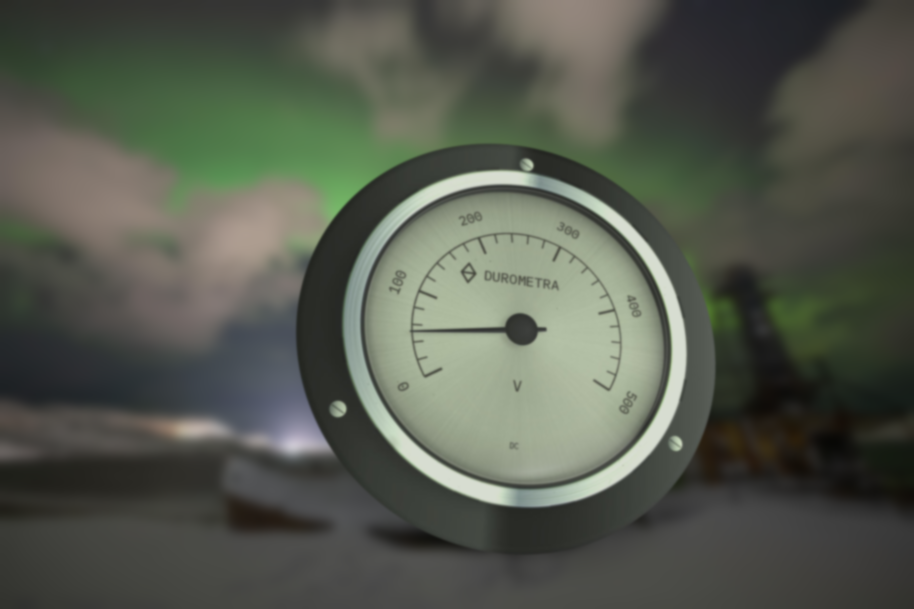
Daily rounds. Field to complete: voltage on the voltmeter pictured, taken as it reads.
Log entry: 50 V
